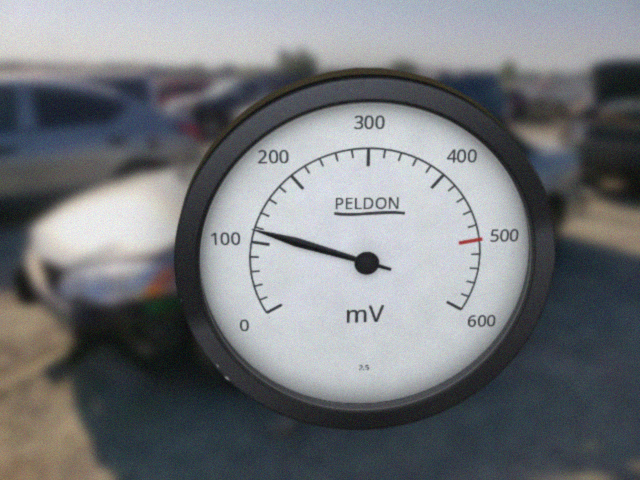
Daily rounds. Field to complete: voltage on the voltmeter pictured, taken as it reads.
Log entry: 120 mV
